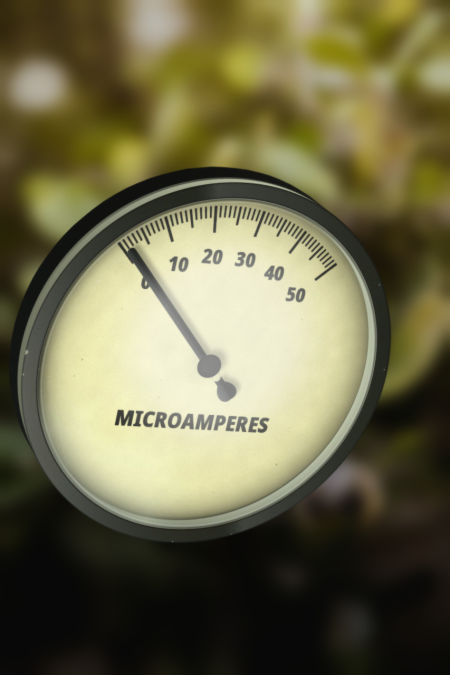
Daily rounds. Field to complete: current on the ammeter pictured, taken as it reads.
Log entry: 1 µA
